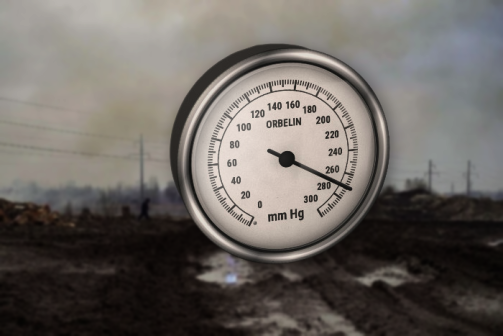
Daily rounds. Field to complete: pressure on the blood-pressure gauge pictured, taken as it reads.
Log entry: 270 mmHg
